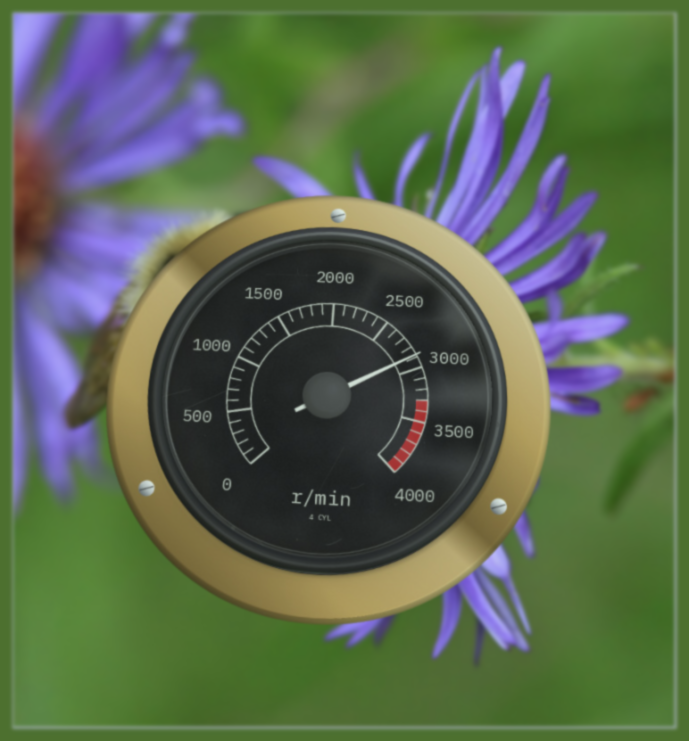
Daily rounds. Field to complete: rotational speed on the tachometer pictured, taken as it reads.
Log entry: 2900 rpm
